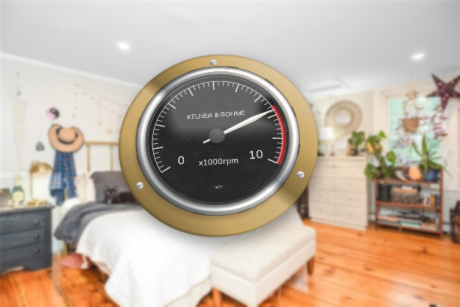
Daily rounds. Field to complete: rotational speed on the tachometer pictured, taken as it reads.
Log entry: 7800 rpm
